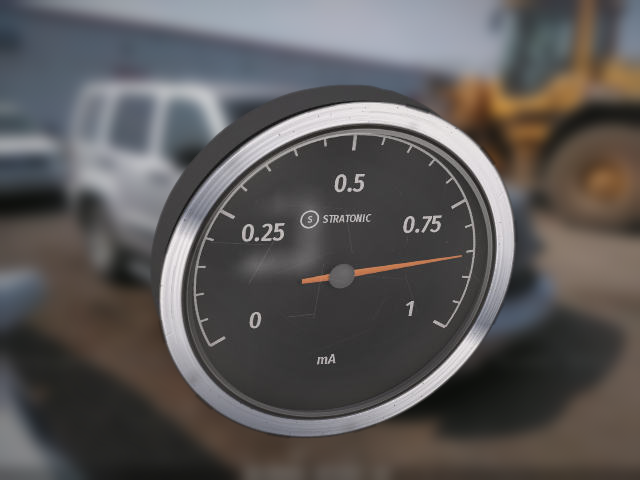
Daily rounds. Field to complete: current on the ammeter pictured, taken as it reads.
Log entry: 0.85 mA
